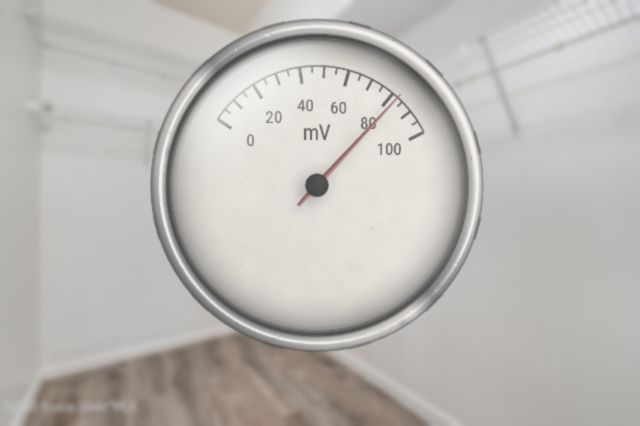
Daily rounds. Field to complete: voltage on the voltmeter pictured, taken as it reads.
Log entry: 82.5 mV
